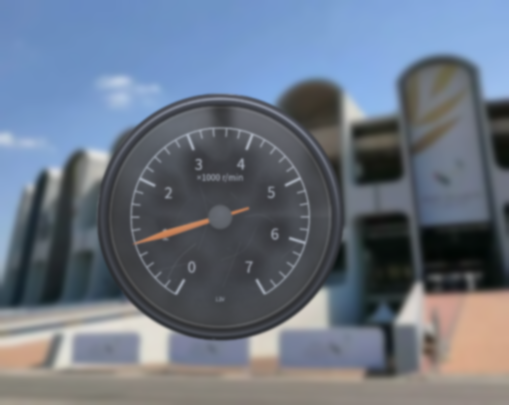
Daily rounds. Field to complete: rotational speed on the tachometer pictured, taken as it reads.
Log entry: 1000 rpm
